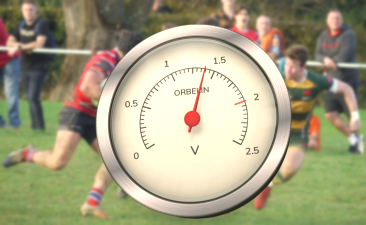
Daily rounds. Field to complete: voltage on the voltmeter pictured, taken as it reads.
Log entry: 1.4 V
